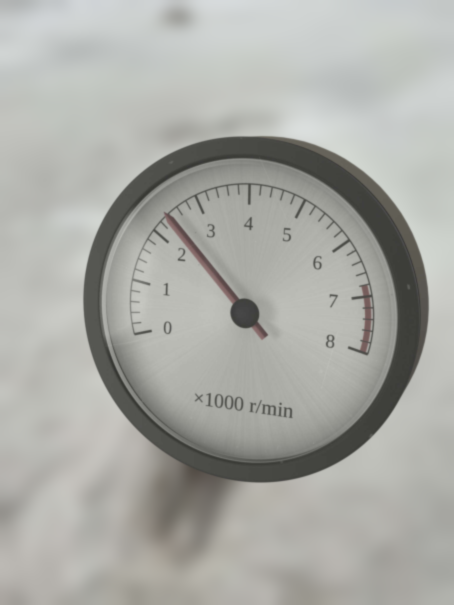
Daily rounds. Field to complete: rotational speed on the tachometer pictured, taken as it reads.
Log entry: 2400 rpm
